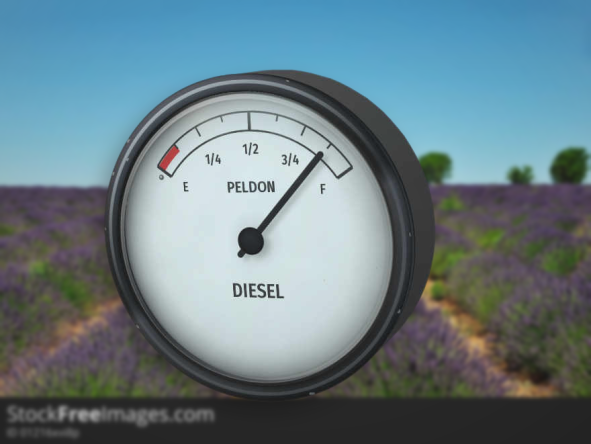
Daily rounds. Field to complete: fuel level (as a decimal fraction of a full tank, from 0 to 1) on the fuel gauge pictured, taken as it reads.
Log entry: 0.875
